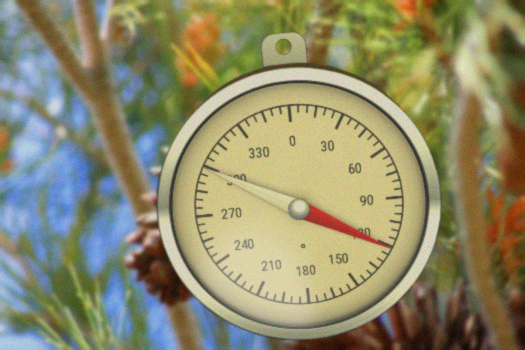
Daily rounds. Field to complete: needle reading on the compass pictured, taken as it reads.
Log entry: 120 °
